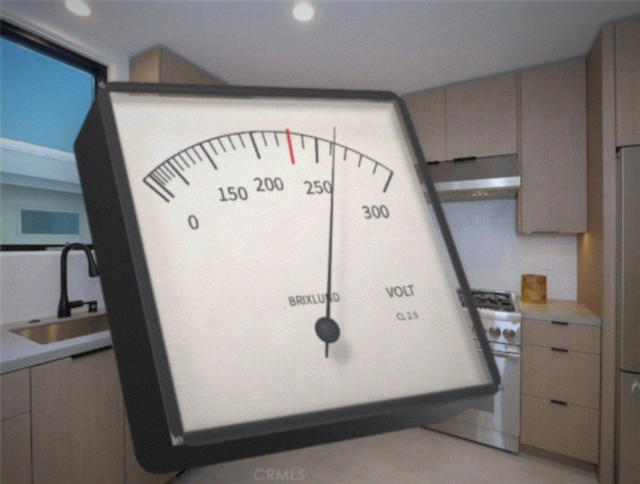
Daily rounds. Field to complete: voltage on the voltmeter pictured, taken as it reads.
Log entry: 260 V
